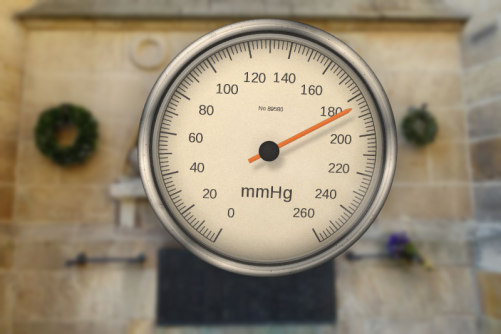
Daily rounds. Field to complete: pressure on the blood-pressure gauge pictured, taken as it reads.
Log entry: 184 mmHg
